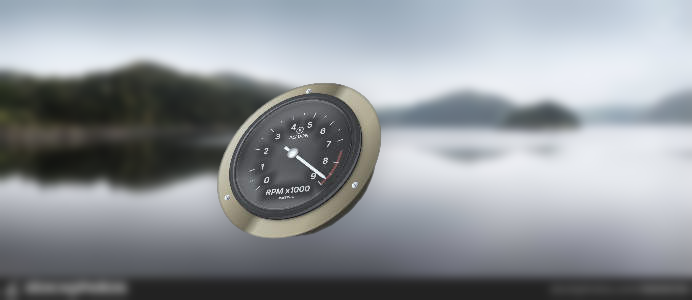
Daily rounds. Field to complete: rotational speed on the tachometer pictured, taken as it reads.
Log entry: 8750 rpm
